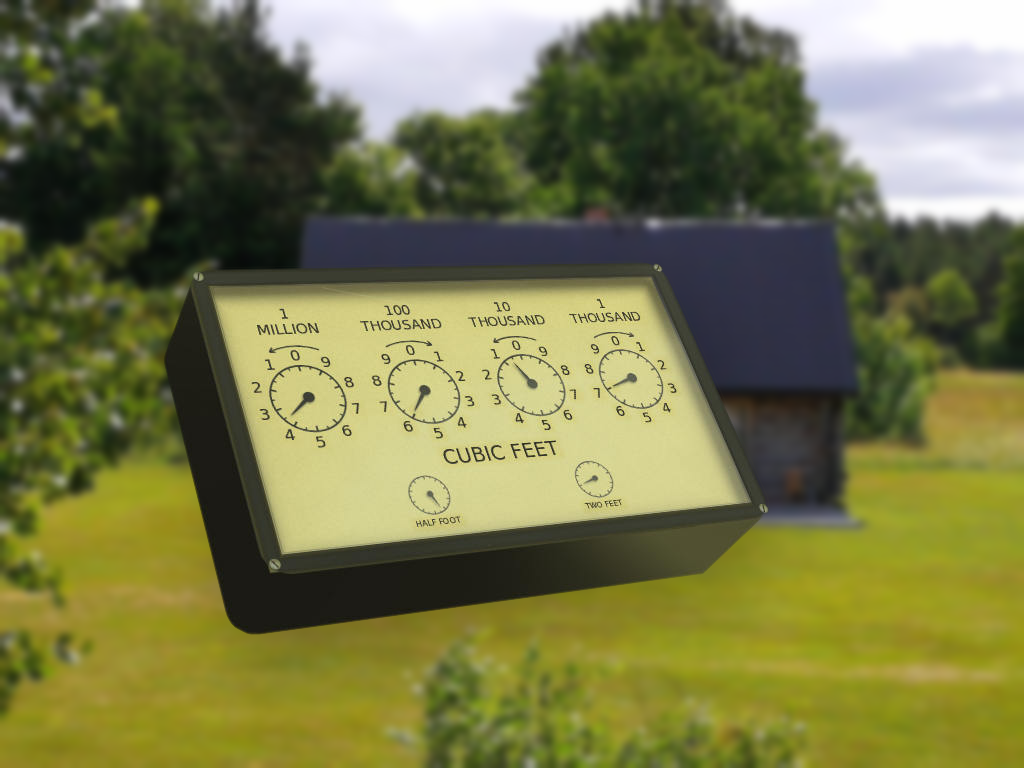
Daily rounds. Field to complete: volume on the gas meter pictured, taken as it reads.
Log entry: 360700 ft³
